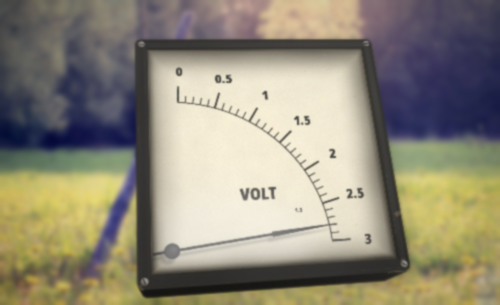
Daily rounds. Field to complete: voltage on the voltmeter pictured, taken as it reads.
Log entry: 2.8 V
